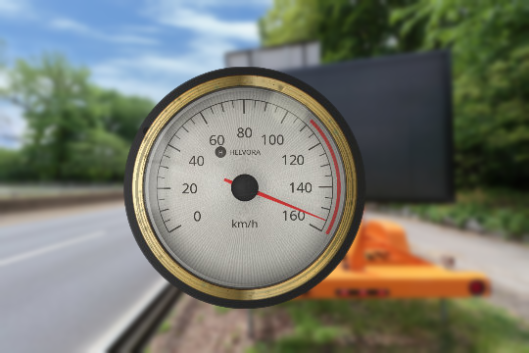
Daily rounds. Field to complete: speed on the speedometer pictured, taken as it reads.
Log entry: 155 km/h
